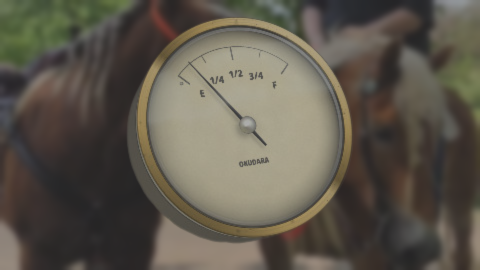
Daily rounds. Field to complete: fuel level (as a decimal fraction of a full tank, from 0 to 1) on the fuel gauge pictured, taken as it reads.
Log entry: 0.125
